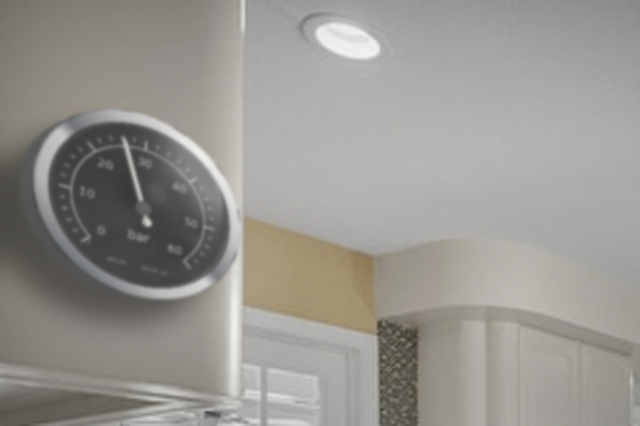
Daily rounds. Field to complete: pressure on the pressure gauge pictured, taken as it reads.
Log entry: 26 bar
